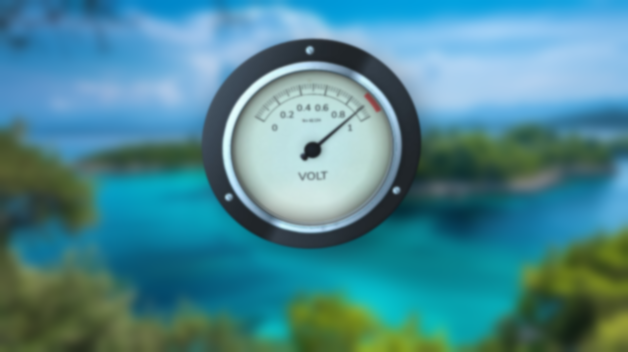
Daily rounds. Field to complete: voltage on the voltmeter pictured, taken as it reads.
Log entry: 0.9 V
